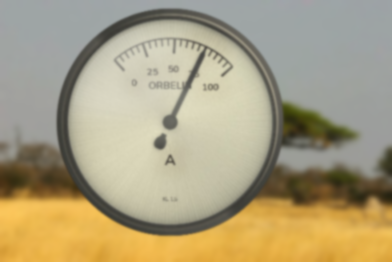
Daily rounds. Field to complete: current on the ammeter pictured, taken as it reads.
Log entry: 75 A
